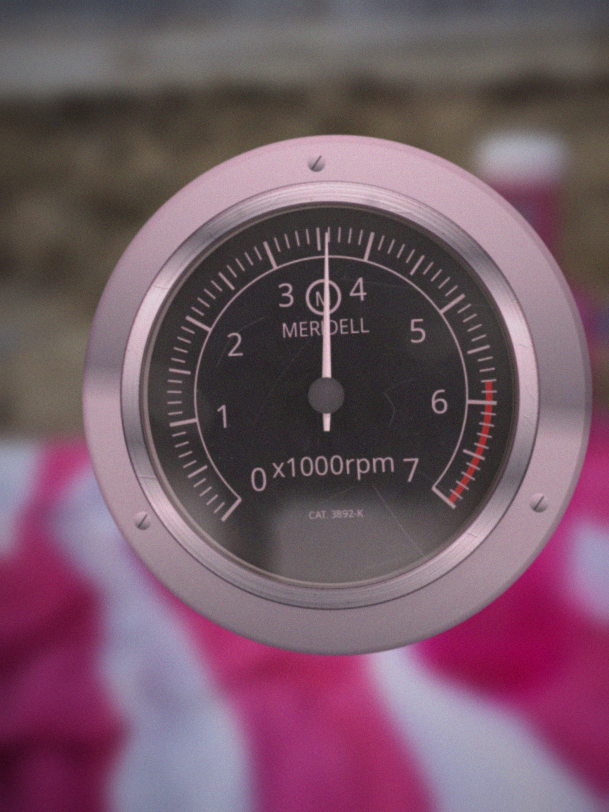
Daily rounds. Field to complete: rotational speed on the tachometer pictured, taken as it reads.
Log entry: 3600 rpm
